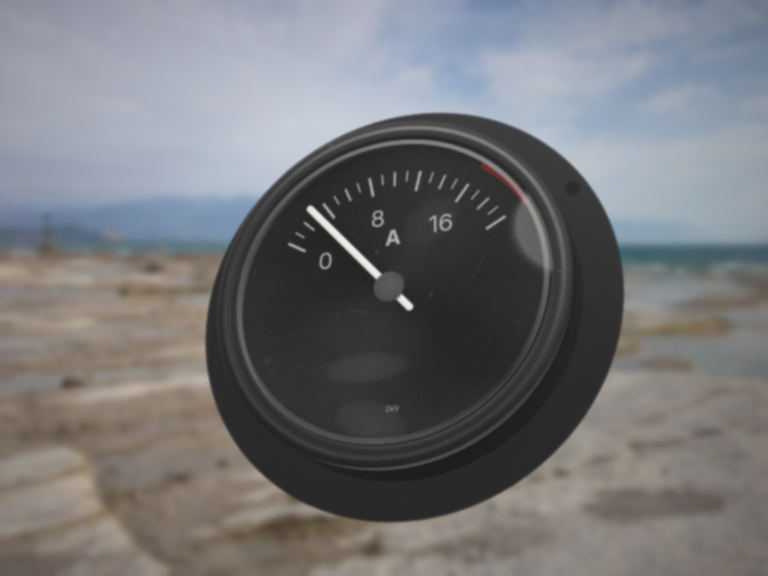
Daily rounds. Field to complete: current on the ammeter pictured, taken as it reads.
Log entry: 3 A
